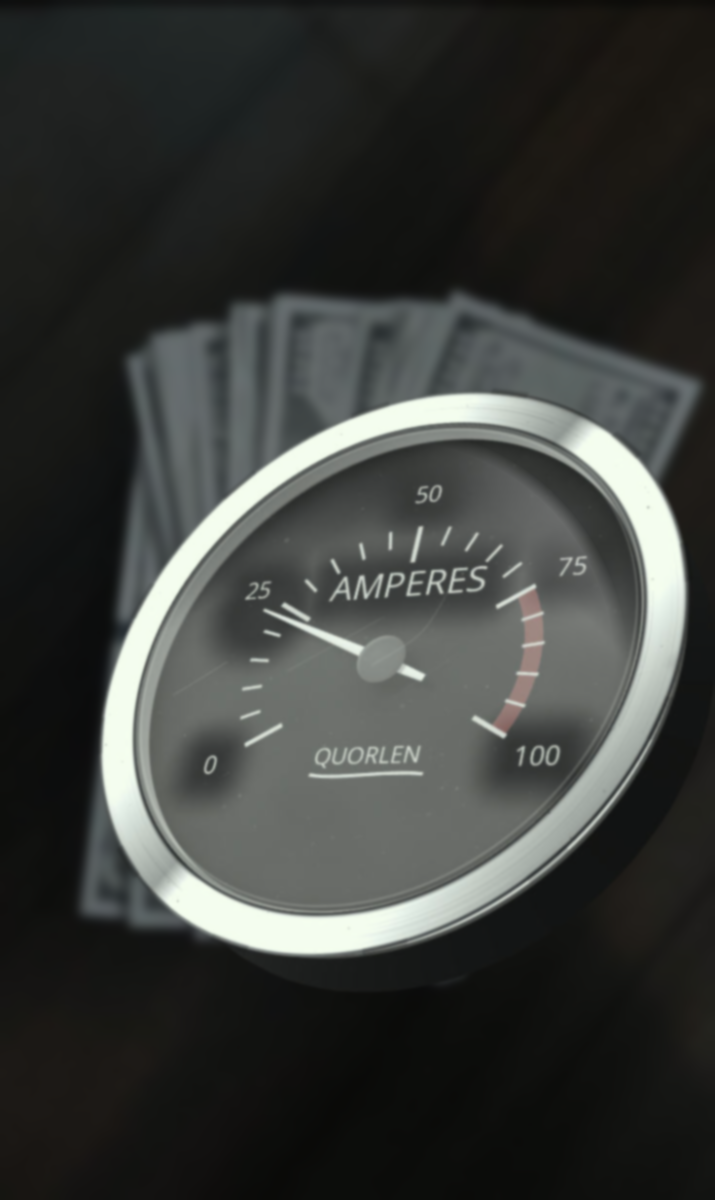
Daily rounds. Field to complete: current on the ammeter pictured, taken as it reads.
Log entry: 22.5 A
